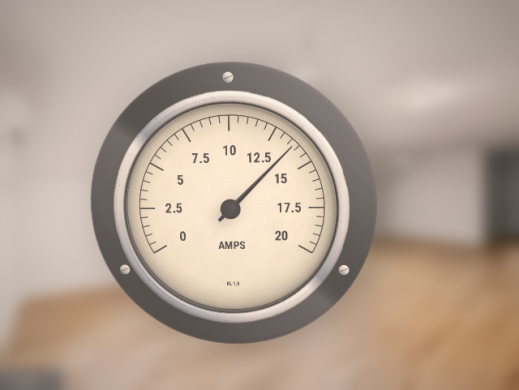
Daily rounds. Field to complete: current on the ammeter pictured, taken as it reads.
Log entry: 13.75 A
